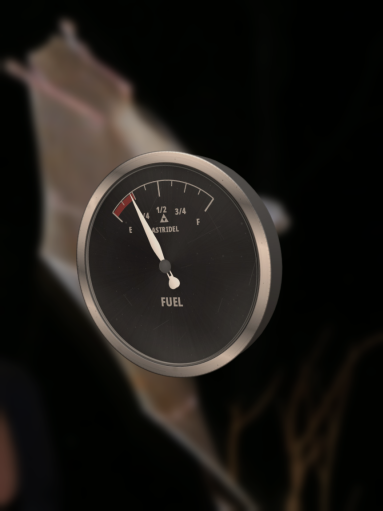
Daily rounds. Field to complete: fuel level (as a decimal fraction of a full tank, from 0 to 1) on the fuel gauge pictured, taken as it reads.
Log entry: 0.25
